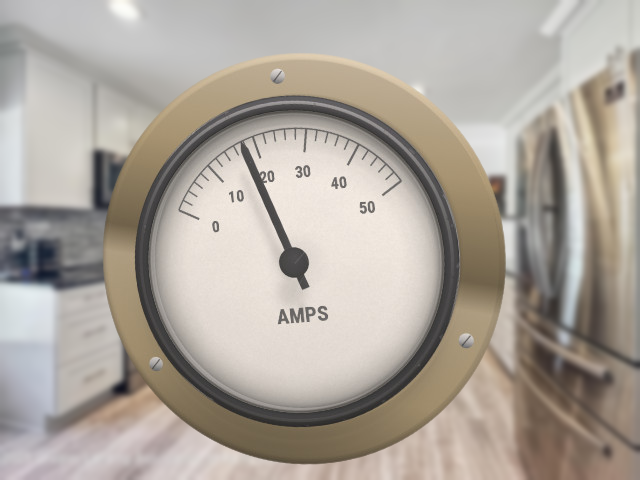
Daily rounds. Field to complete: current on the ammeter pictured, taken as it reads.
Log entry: 18 A
